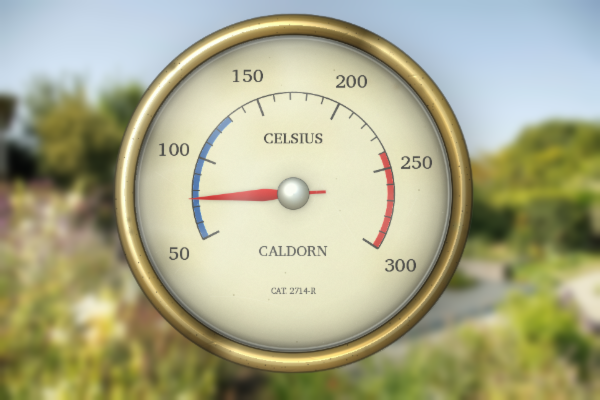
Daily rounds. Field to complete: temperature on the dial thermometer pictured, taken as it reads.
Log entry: 75 °C
